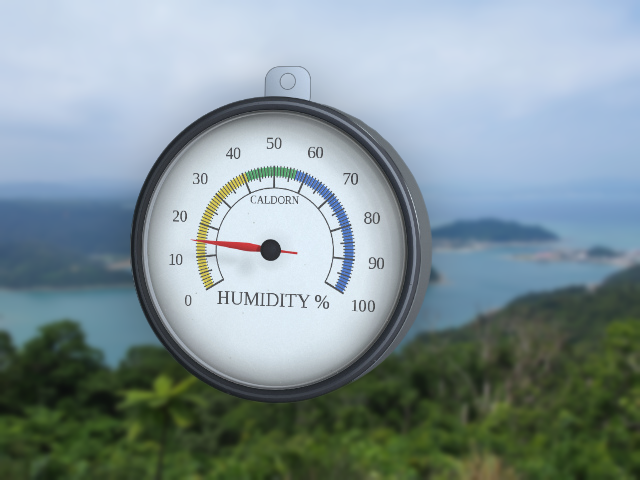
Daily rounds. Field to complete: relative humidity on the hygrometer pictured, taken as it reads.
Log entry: 15 %
